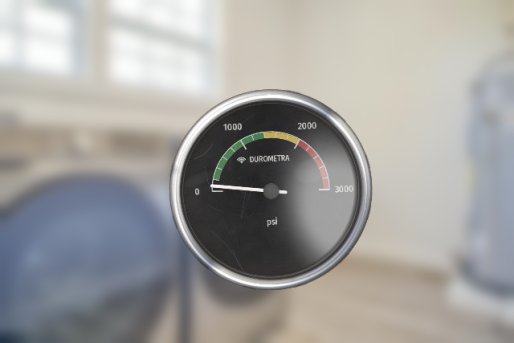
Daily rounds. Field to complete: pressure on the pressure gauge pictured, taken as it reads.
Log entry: 100 psi
